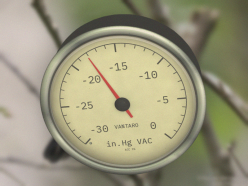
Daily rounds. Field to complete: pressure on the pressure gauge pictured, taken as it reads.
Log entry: -18 inHg
